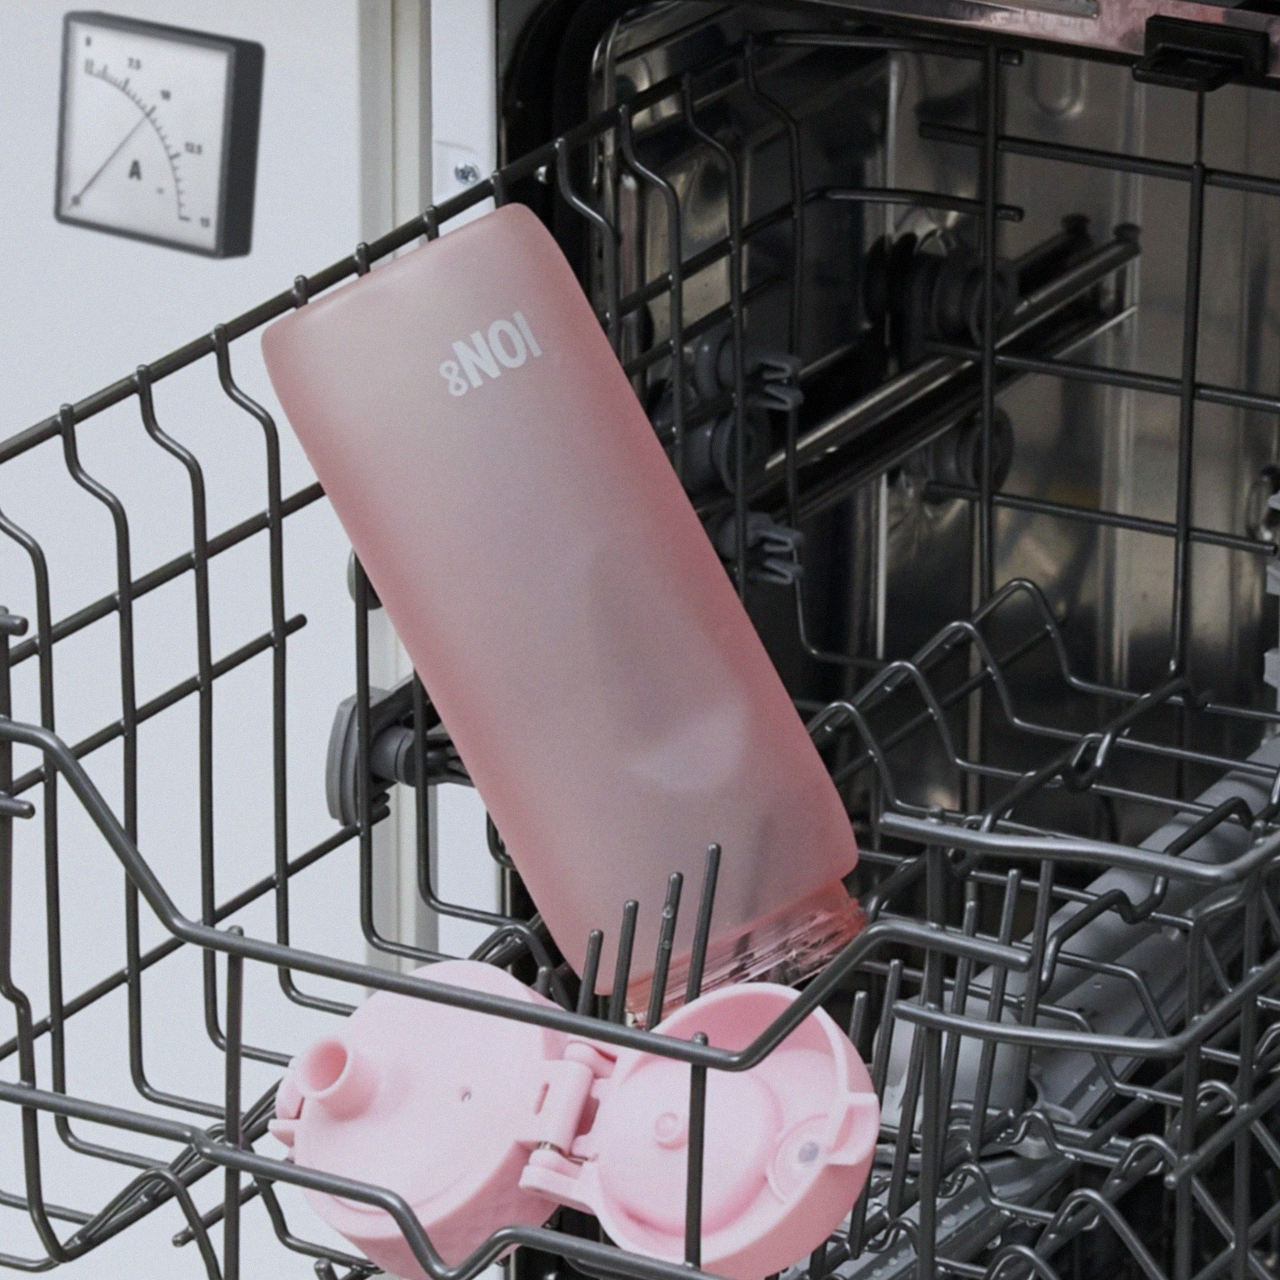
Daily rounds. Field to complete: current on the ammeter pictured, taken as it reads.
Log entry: 10 A
